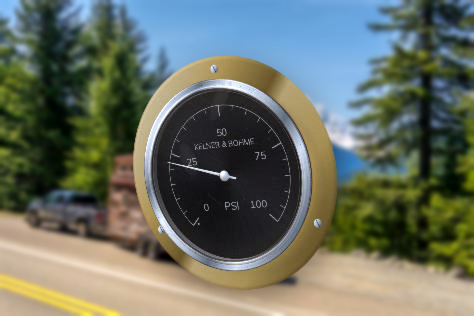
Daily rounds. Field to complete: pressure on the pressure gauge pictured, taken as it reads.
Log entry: 22.5 psi
